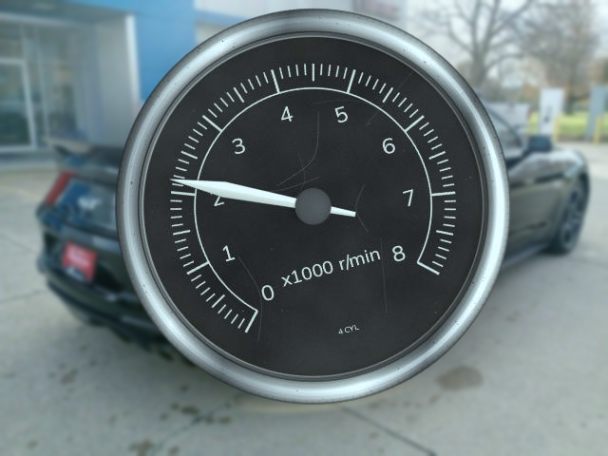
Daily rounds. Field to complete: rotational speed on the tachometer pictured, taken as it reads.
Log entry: 2150 rpm
